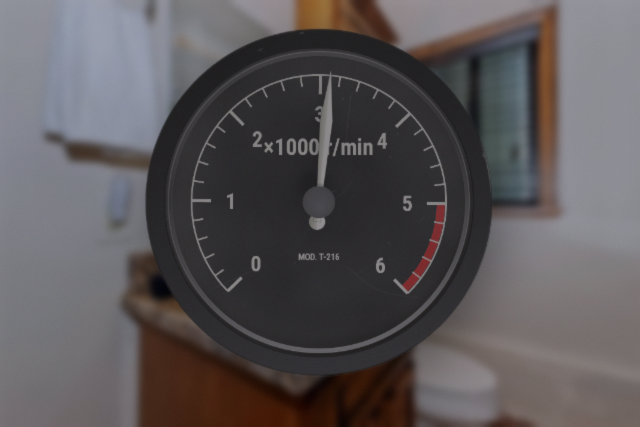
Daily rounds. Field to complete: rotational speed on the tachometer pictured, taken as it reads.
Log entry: 3100 rpm
